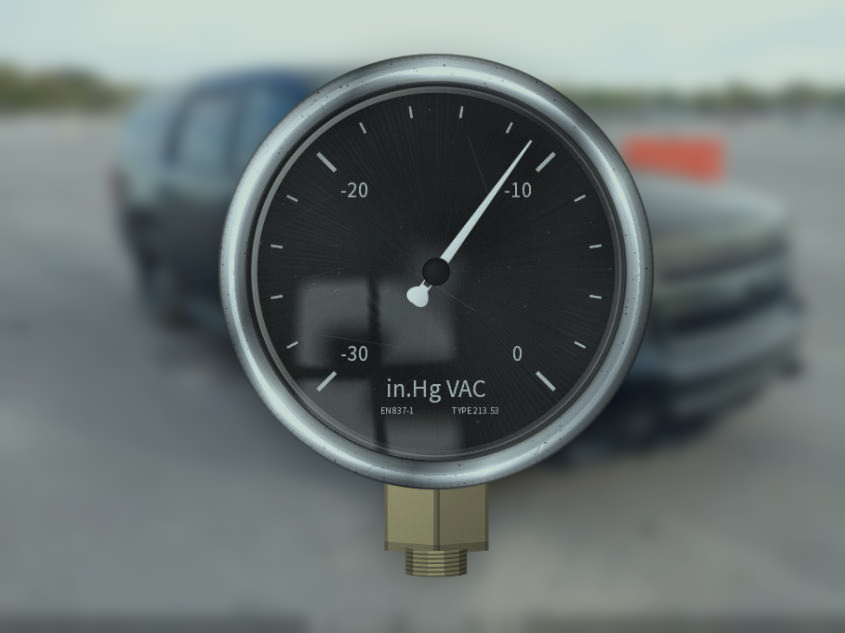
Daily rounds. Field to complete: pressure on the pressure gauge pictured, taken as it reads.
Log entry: -11 inHg
